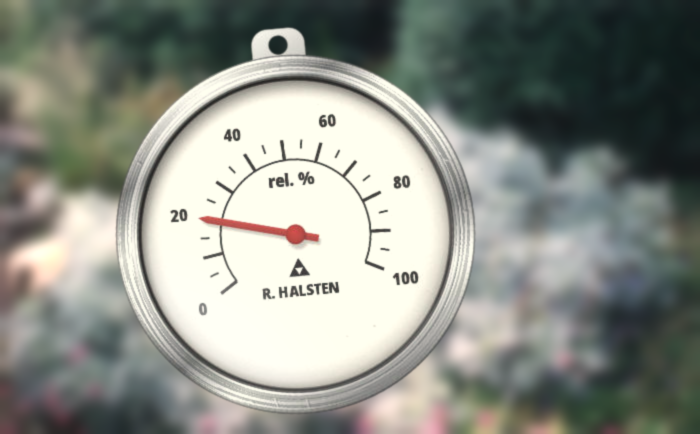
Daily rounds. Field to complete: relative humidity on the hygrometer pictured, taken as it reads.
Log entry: 20 %
